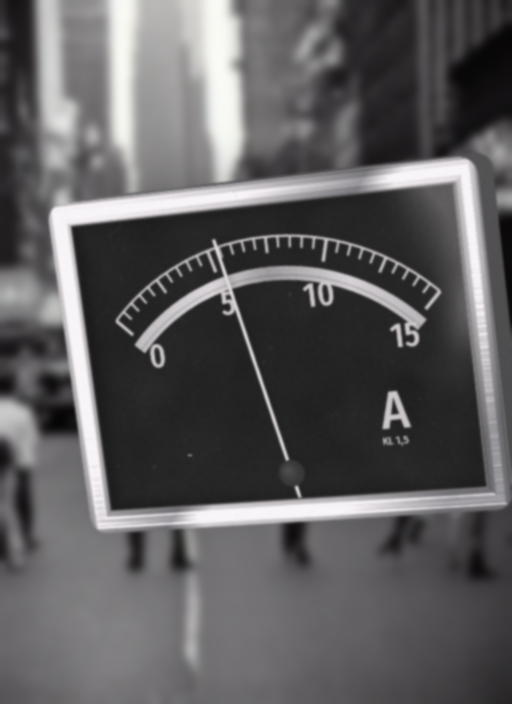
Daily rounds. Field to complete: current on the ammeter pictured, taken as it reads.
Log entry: 5.5 A
